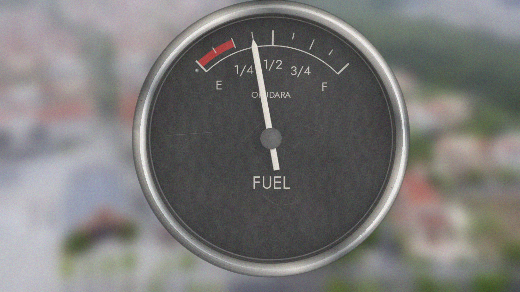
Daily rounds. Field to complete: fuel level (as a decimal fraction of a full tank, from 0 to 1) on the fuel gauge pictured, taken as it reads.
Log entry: 0.375
